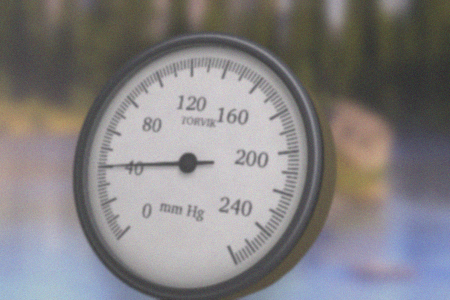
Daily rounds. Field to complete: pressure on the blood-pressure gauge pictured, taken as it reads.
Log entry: 40 mmHg
